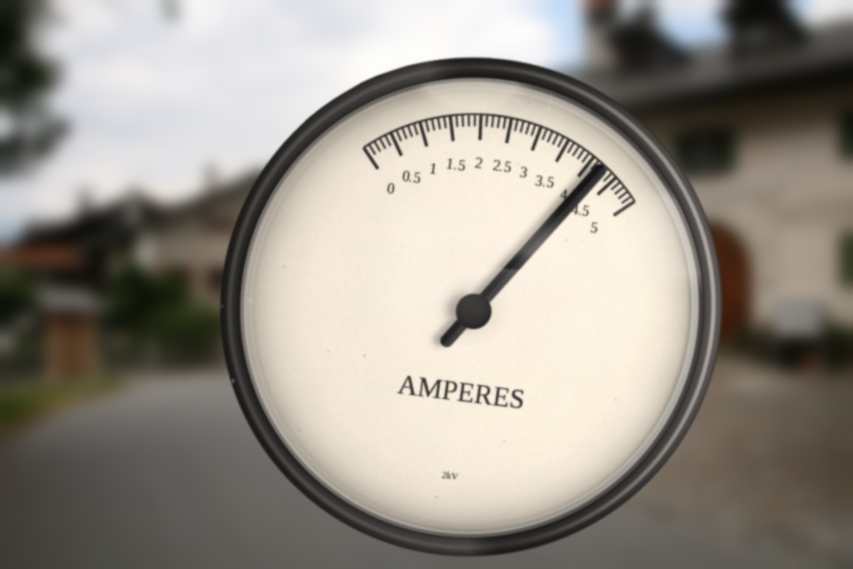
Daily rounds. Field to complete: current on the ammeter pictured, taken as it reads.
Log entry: 4.2 A
